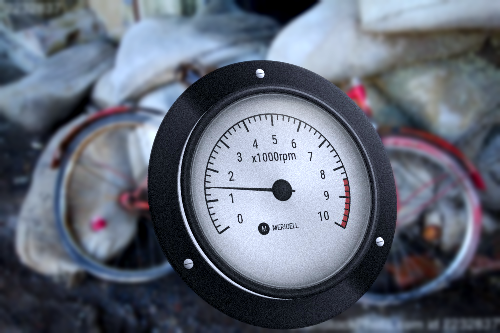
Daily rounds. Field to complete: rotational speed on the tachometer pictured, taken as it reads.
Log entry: 1400 rpm
